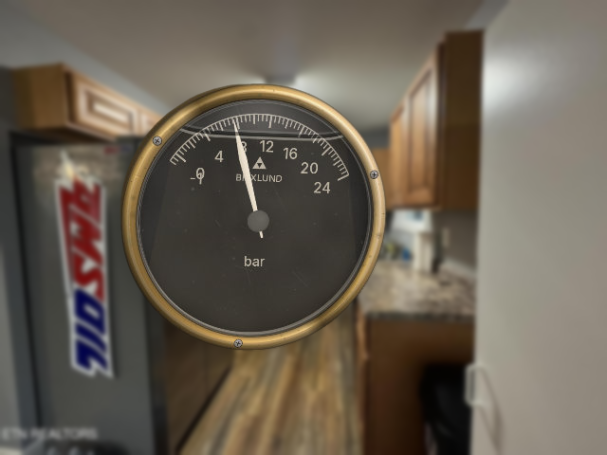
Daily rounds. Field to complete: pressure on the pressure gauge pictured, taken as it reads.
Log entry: 7.5 bar
